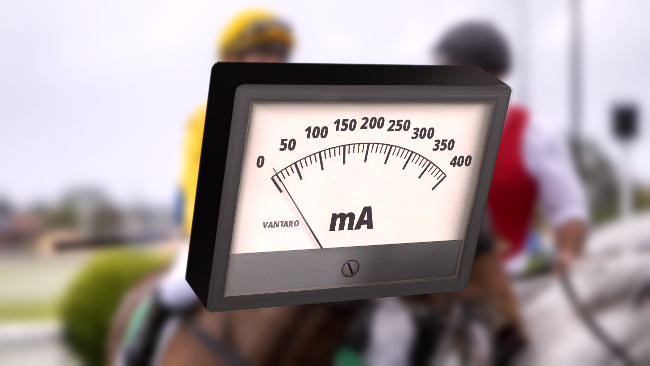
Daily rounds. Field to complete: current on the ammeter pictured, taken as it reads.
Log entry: 10 mA
